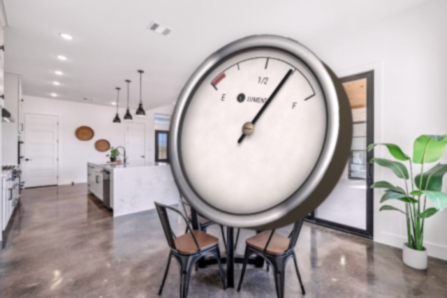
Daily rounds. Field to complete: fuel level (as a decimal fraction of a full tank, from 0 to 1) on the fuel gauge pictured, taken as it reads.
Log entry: 0.75
